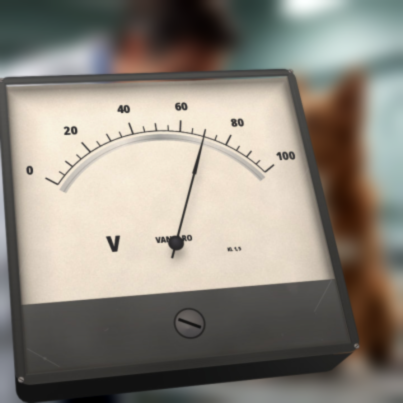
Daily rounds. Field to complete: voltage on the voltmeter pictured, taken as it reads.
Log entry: 70 V
